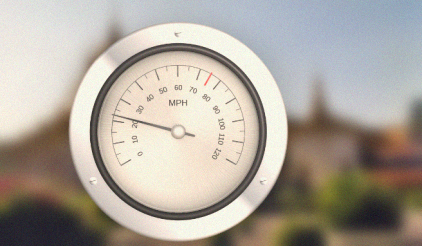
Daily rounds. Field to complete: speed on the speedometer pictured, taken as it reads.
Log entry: 22.5 mph
